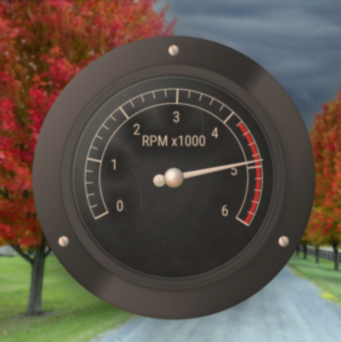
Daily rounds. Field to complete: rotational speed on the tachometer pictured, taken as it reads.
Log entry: 4900 rpm
